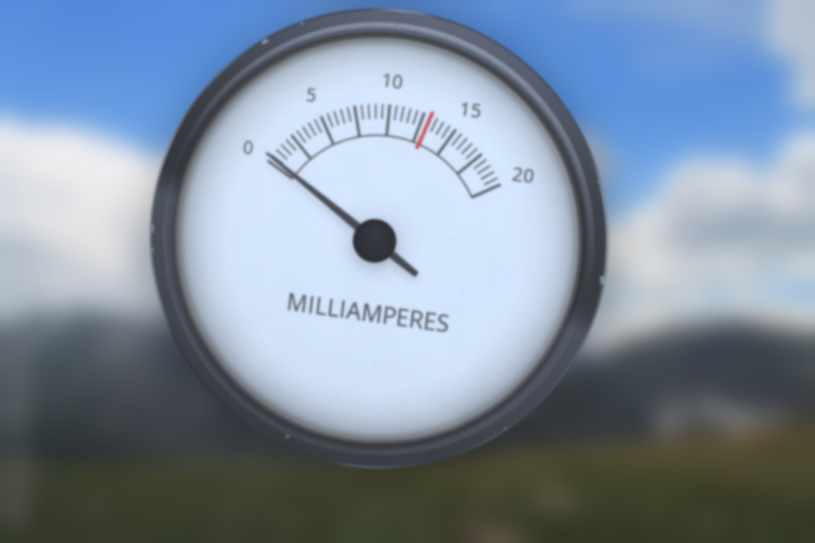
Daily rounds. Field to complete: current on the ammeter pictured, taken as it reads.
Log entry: 0.5 mA
